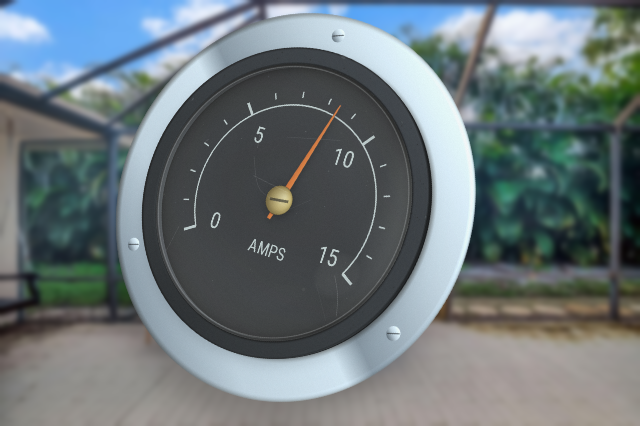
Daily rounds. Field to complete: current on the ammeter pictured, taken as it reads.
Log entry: 8.5 A
